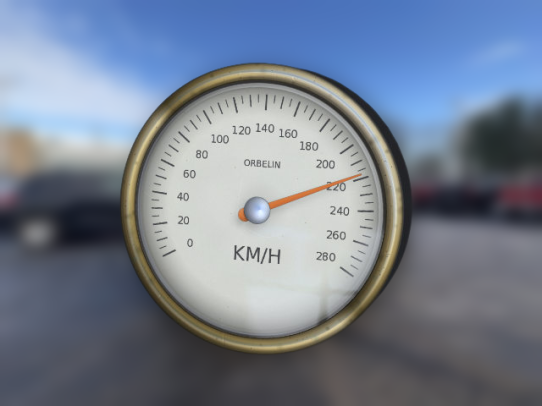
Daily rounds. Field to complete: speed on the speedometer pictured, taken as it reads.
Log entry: 217.5 km/h
